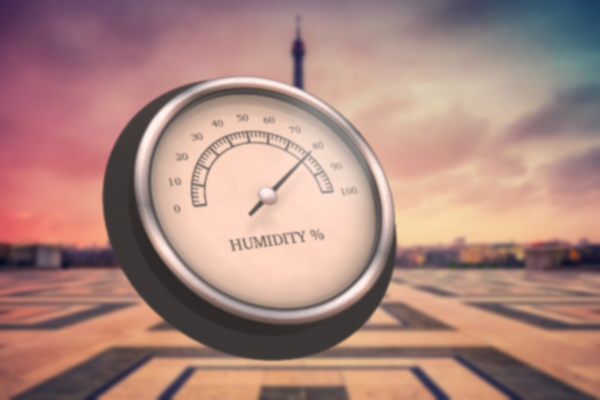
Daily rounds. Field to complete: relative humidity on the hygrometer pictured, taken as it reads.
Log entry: 80 %
